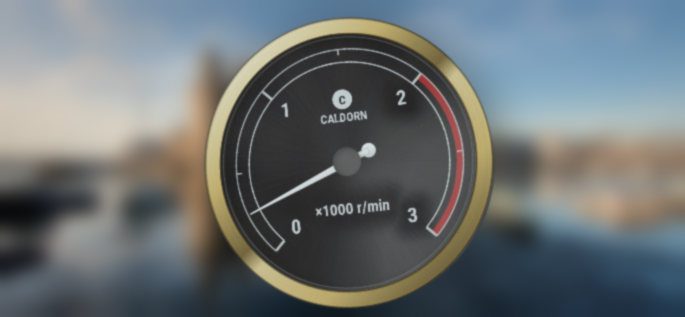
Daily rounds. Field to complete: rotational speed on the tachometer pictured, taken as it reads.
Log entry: 250 rpm
